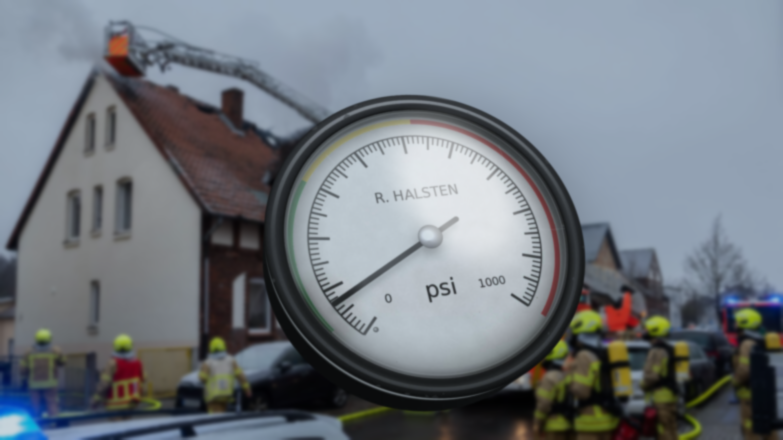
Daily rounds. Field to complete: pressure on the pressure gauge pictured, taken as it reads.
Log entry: 70 psi
